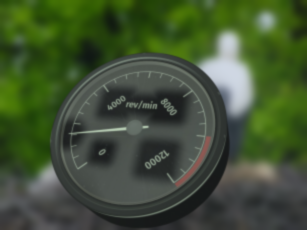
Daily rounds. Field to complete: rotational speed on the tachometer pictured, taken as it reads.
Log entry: 1500 rpm
